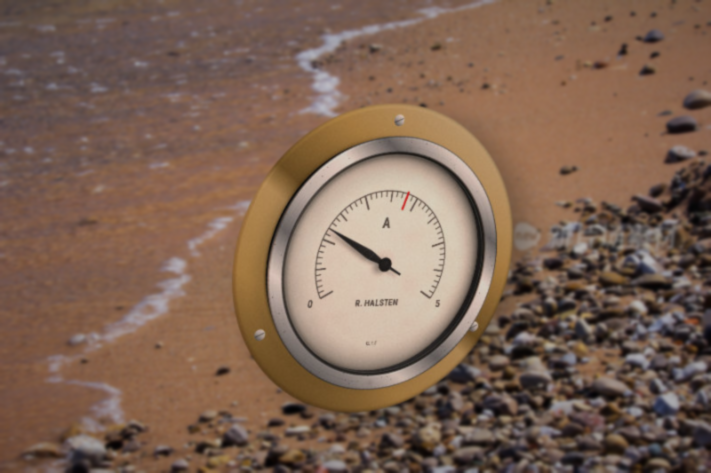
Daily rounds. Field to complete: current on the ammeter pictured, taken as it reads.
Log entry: 1.2 A
